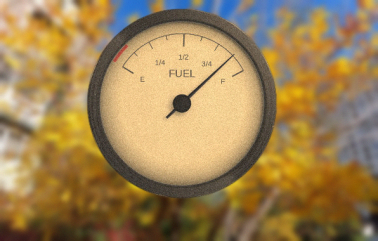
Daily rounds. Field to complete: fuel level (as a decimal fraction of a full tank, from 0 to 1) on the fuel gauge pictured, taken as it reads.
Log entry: 0.875
